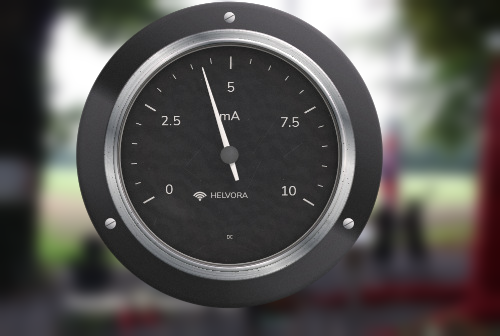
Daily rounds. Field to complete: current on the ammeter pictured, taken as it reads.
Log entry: 4.25 mA
